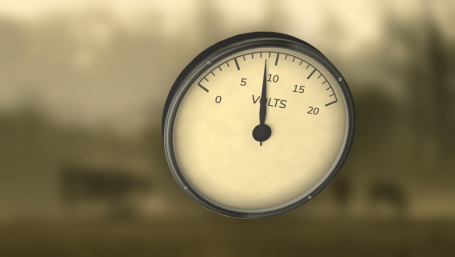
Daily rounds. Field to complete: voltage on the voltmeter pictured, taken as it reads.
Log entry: 8.5 V
